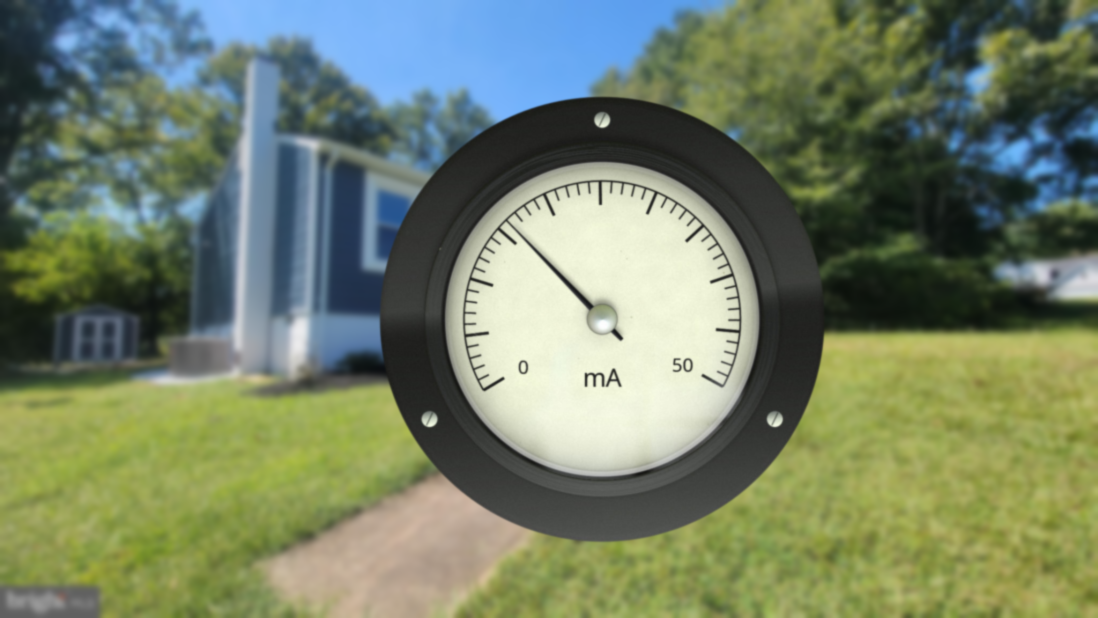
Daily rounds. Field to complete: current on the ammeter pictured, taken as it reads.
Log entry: 16 mA
